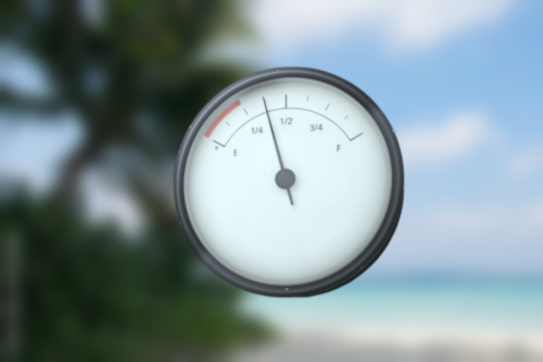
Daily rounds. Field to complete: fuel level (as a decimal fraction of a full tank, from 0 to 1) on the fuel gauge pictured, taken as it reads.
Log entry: 0.375
